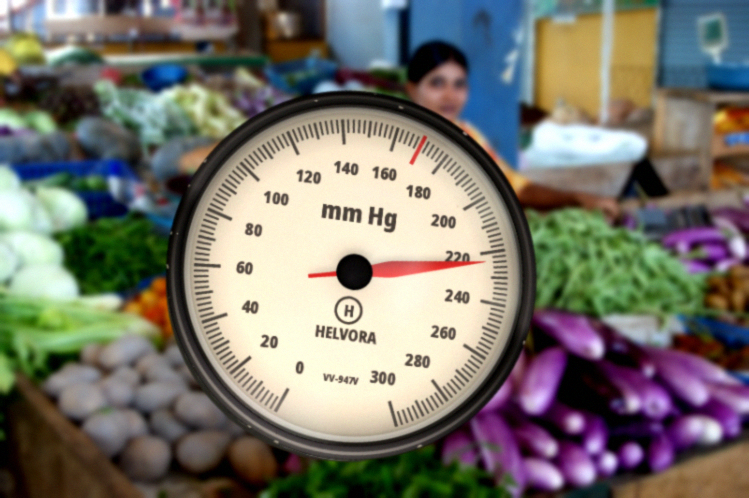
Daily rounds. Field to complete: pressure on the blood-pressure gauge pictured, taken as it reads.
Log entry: 224 mmHg
